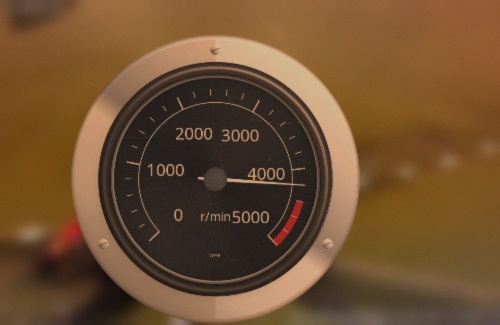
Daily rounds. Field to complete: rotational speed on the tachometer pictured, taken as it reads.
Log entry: 4200 rpm
